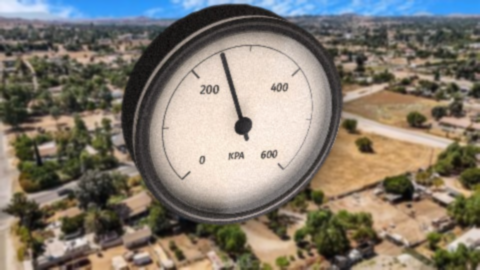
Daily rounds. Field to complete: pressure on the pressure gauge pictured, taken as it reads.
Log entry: 250 kPa
